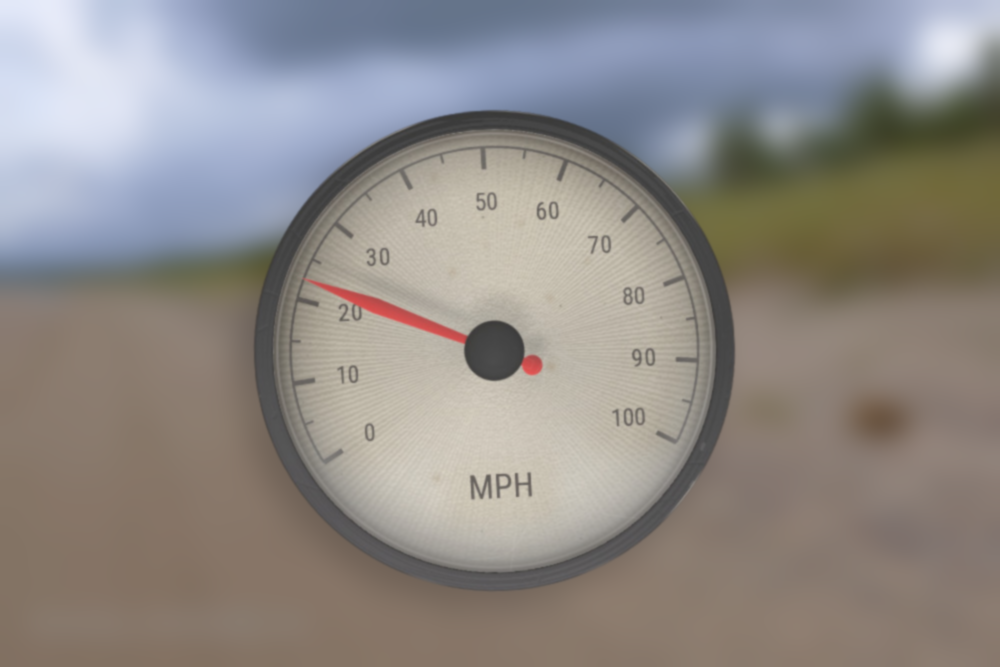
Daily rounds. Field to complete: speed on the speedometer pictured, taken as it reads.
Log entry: 22.5 mph
